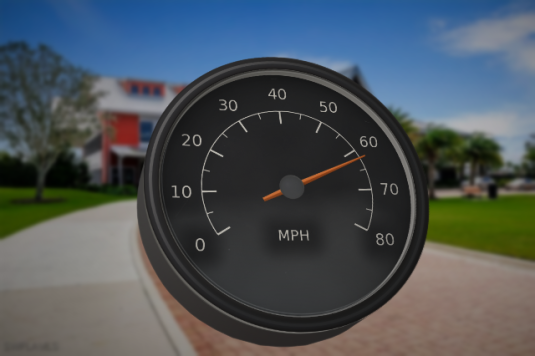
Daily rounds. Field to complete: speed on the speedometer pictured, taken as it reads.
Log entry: 62.5 mph
